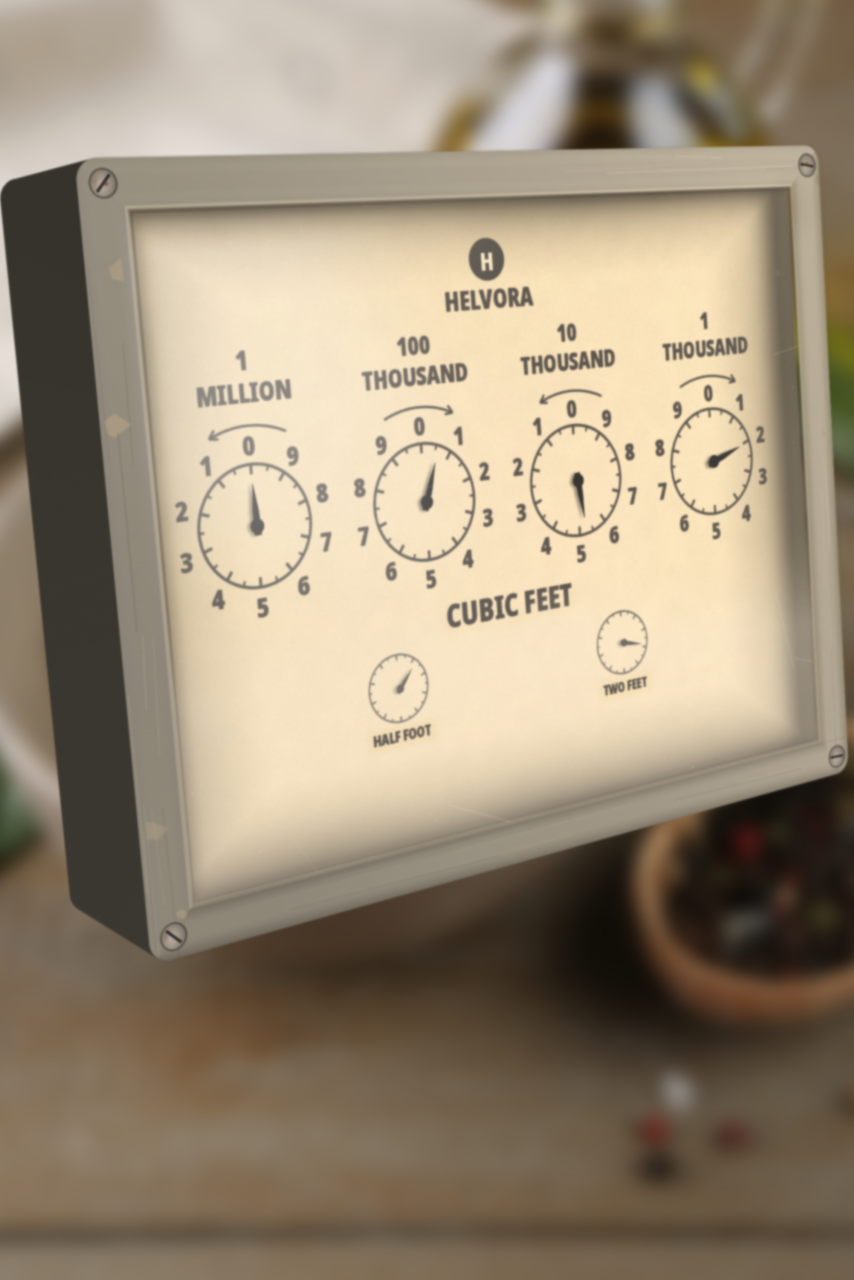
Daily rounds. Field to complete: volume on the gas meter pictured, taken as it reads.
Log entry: 5200 ft³
